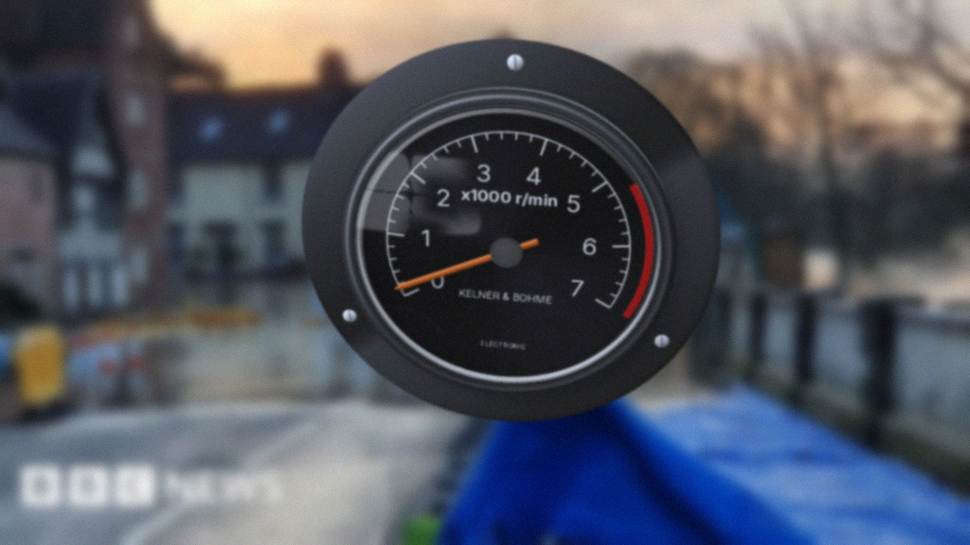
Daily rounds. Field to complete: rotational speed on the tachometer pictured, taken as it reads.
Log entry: 200 rpm
